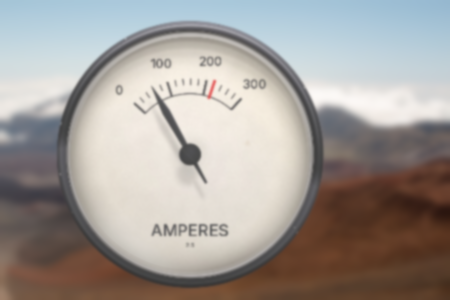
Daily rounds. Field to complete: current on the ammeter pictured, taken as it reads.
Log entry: 60 A
